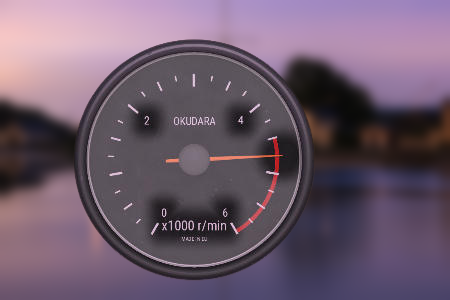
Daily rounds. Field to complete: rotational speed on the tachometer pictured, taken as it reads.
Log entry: 4750 rpm
